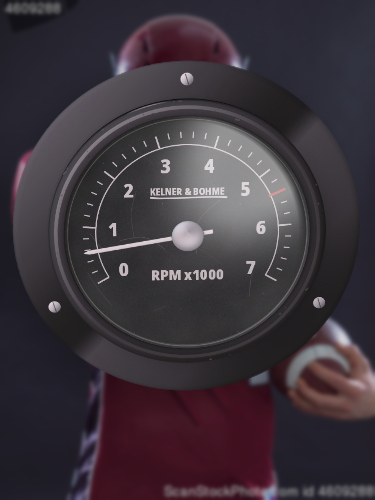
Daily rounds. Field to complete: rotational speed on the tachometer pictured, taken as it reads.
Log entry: 600 rpm
